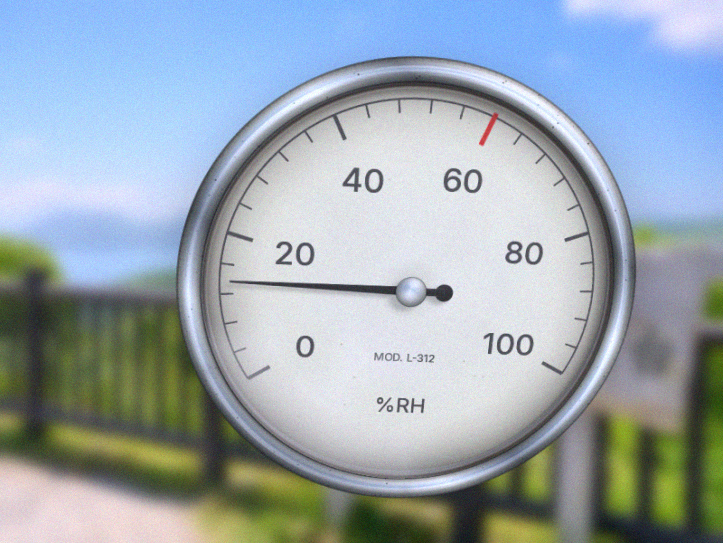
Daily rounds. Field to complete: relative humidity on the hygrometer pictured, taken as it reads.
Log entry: 14 %
